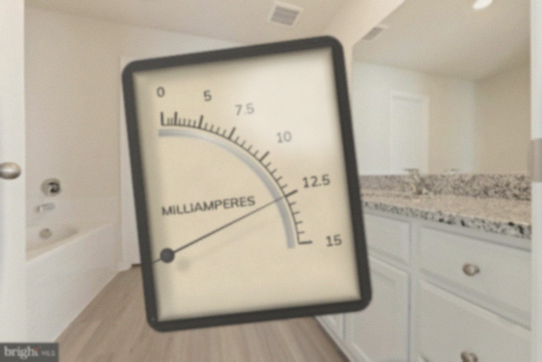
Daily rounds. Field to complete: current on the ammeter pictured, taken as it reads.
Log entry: 12.5 mA
